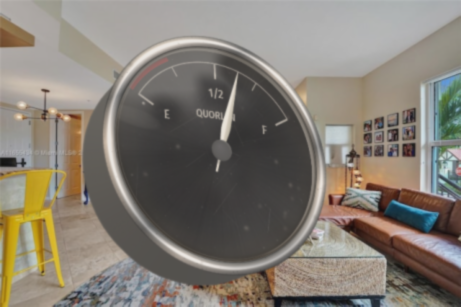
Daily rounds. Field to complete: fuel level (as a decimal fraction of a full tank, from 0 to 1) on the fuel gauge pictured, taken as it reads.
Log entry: 0.625
